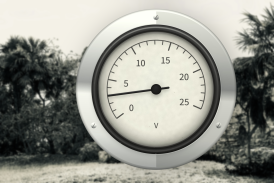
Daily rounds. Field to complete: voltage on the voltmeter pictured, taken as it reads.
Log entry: 3 V
